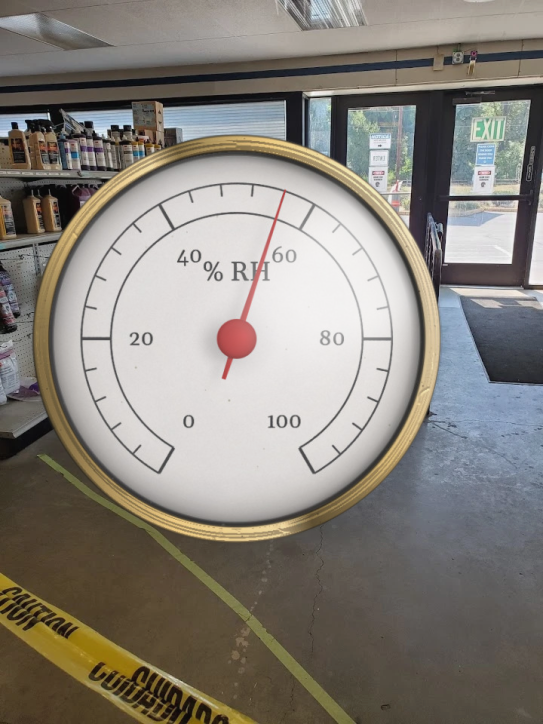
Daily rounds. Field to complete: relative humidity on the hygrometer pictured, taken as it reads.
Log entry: 56 %
